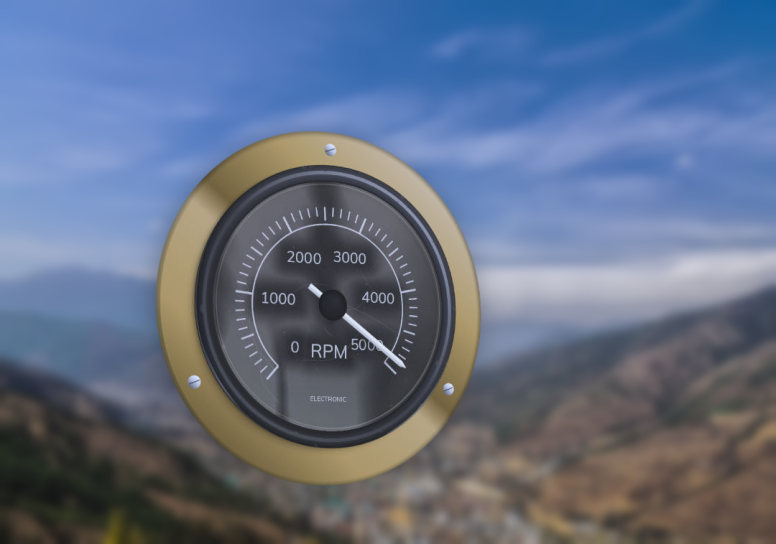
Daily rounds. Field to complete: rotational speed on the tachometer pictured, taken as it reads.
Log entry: 4900 rpm
